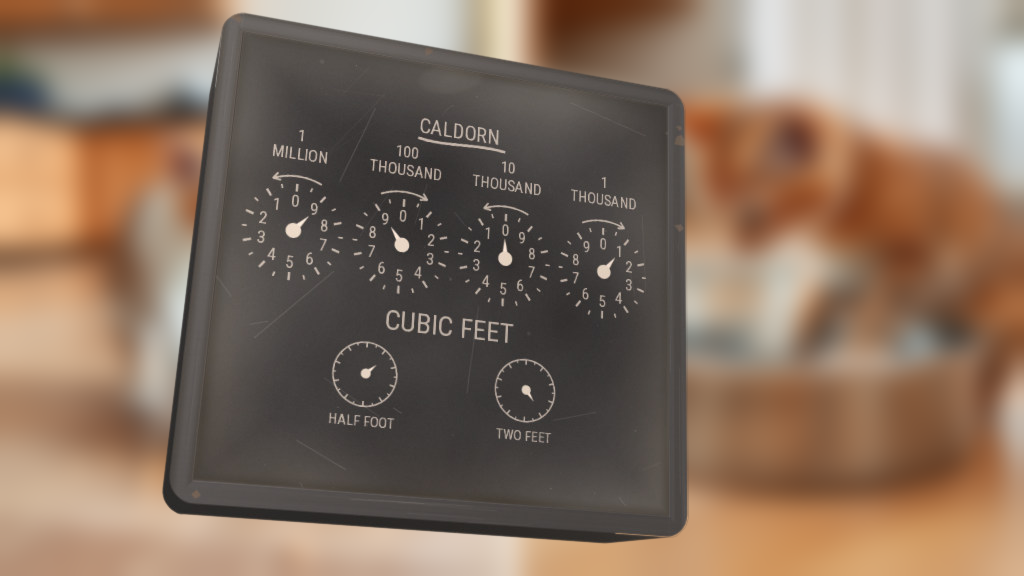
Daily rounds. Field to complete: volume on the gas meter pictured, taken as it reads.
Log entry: 890100 ft³
